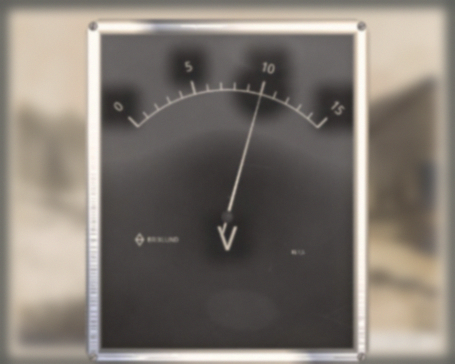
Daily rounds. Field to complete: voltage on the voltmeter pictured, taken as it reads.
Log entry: 10 V
